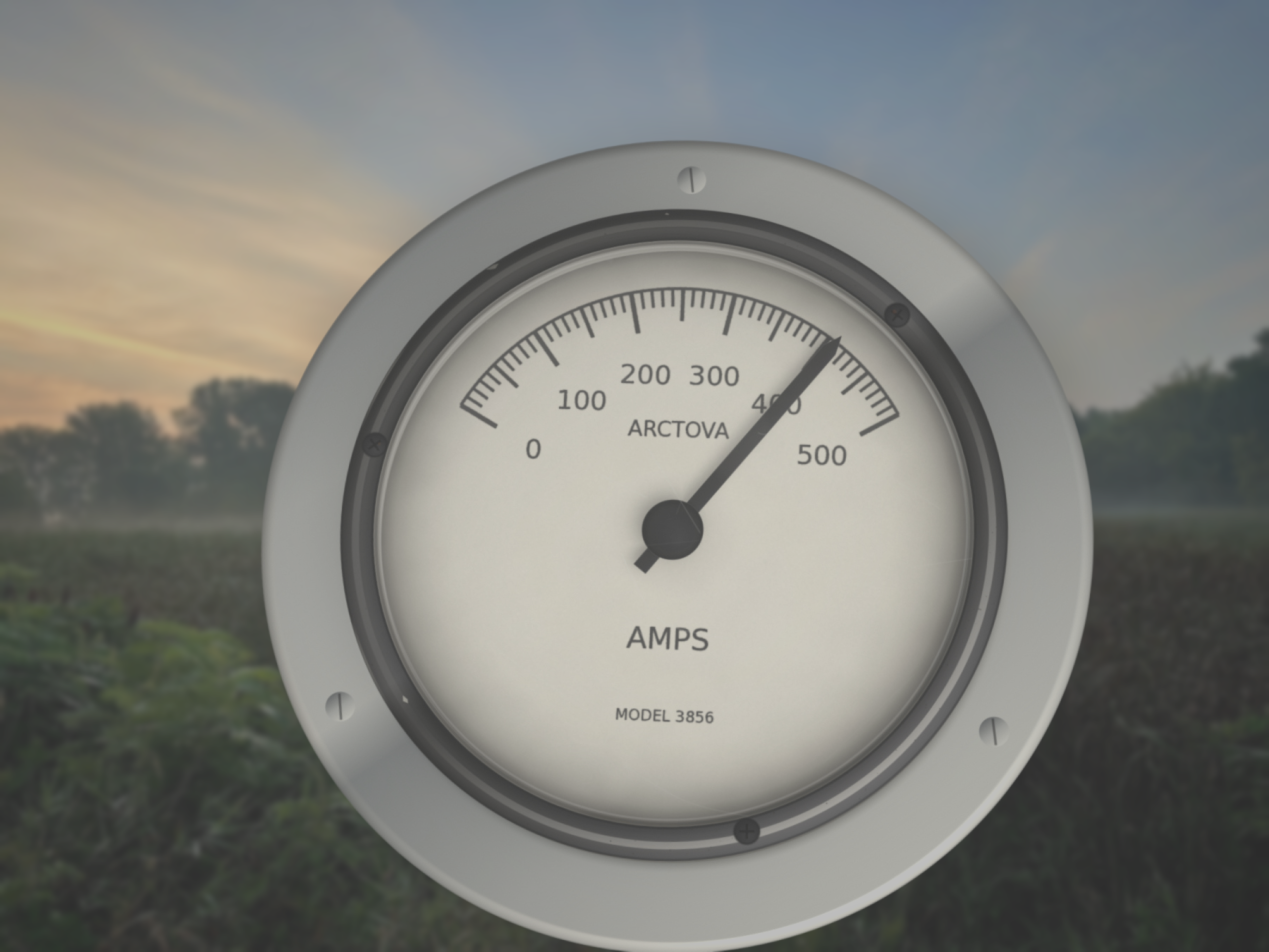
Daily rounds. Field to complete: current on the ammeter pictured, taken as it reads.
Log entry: 410 A
